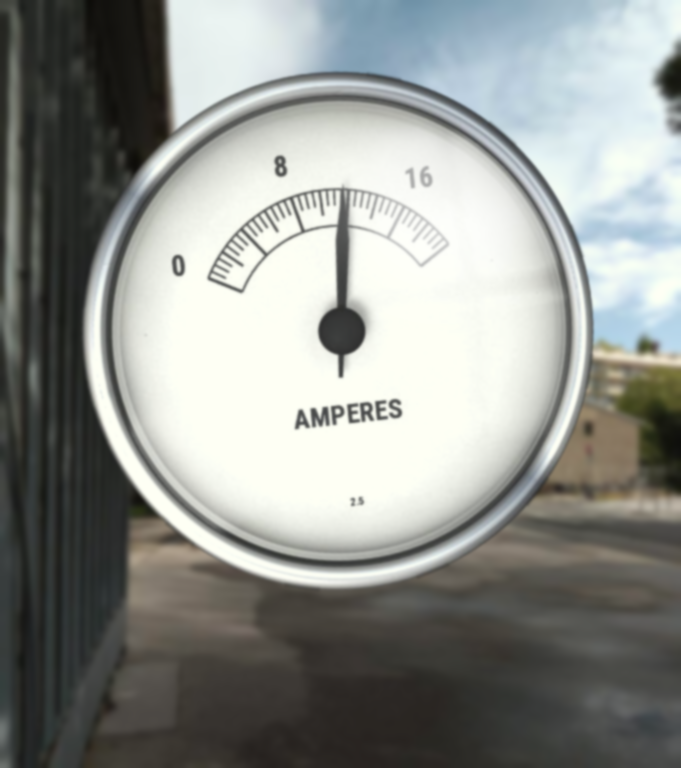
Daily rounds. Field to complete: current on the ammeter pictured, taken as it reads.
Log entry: 11.5 A
